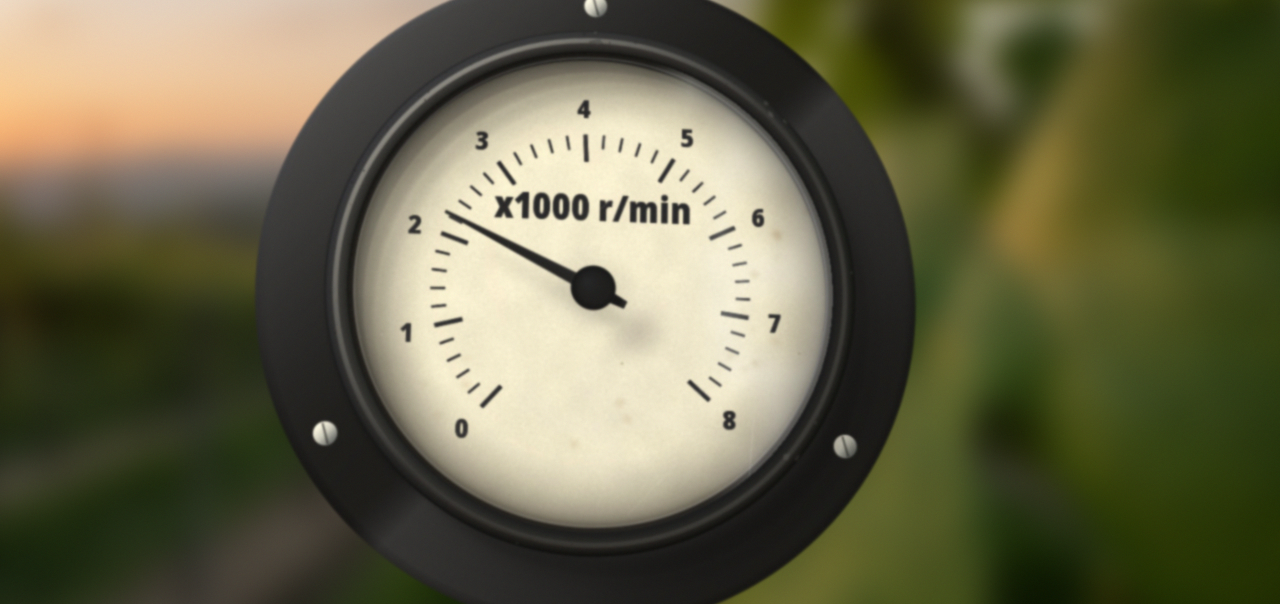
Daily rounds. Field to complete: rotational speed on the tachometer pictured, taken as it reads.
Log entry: 2200 rpm
